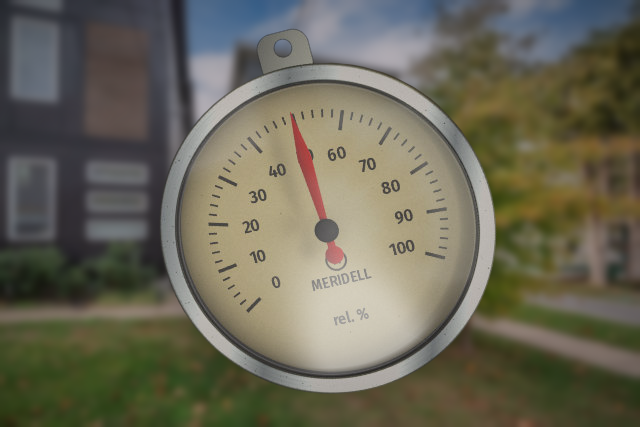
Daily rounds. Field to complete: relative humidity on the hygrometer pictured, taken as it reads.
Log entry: 50 %
